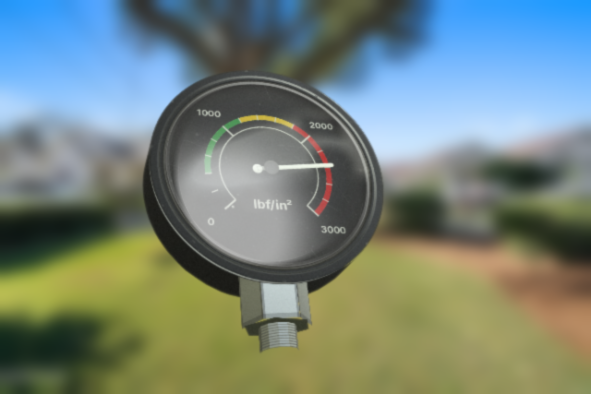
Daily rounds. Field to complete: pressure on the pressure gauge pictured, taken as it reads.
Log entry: 2400 psi
